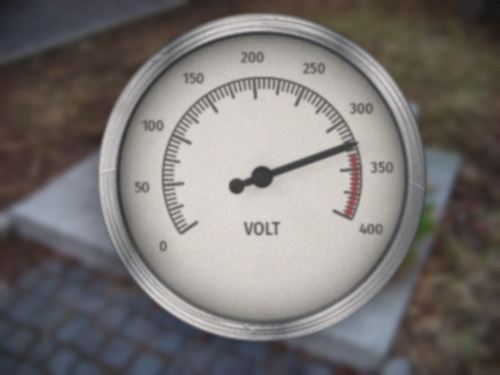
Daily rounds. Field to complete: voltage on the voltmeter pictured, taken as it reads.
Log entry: 325 V
